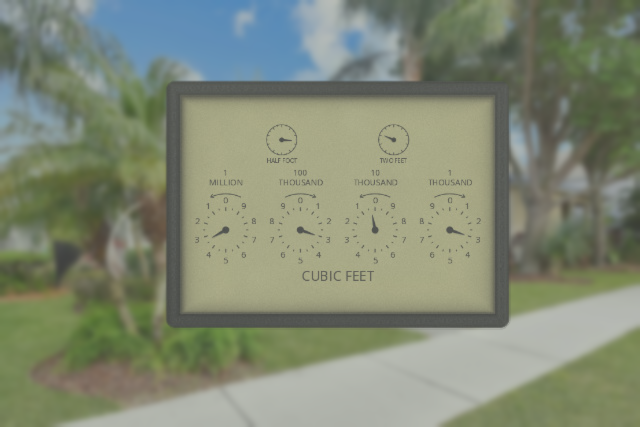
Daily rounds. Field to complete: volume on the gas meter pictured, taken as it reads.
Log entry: 330300 ft³
